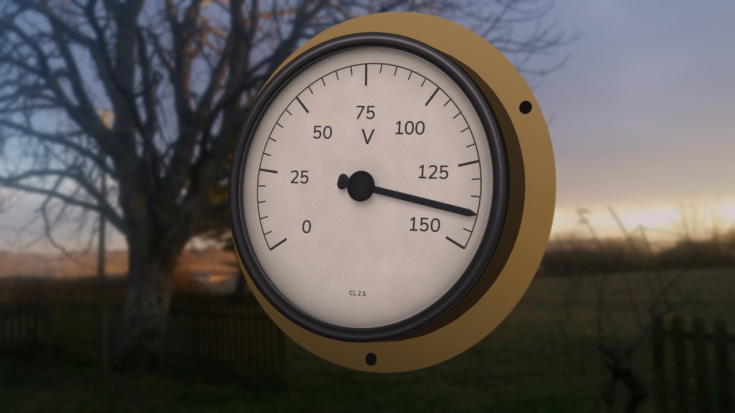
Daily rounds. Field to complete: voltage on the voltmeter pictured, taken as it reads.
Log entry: 140 V
